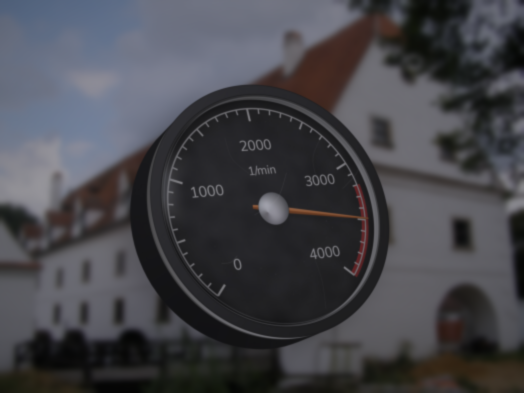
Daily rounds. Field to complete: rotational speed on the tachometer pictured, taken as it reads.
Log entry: 3500 rpm
